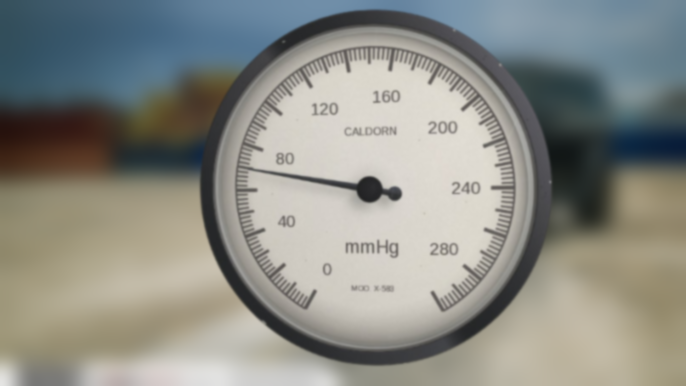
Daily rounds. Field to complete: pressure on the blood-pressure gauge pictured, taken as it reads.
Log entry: 70 mmHg
